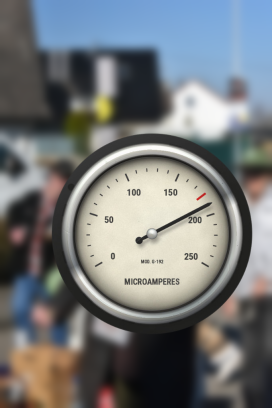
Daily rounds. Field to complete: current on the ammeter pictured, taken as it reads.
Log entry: 190 µA
